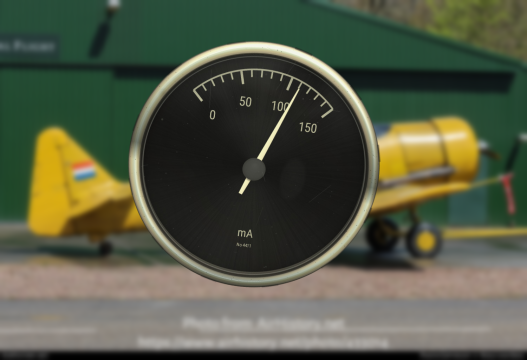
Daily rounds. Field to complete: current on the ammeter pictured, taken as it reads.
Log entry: 110 mA
